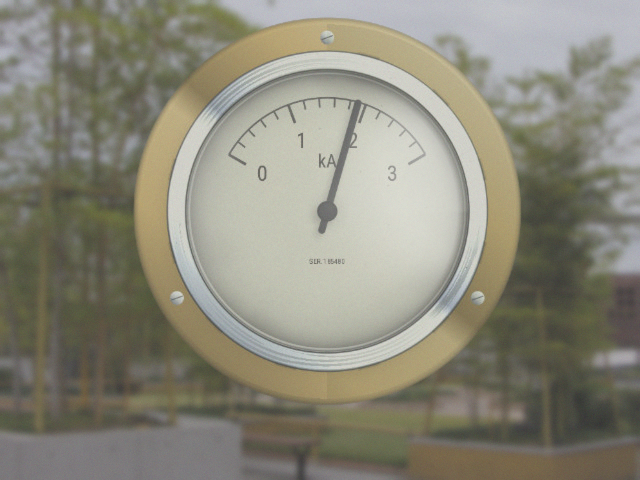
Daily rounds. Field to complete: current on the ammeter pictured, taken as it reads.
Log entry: 1.9 kA
